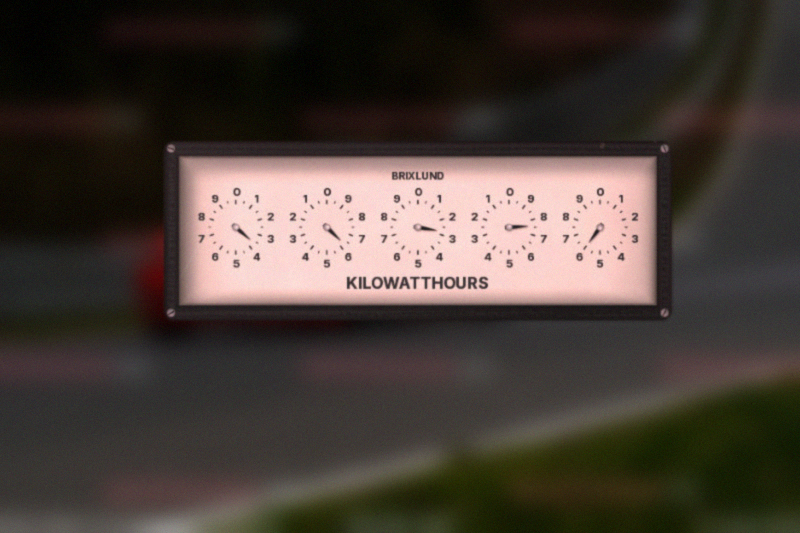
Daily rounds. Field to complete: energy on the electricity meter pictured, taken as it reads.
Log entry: 36276 kWh
